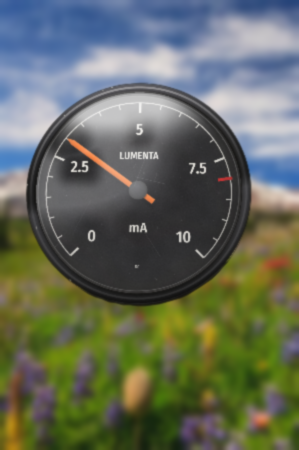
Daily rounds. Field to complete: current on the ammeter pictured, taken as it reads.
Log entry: 3 mA
